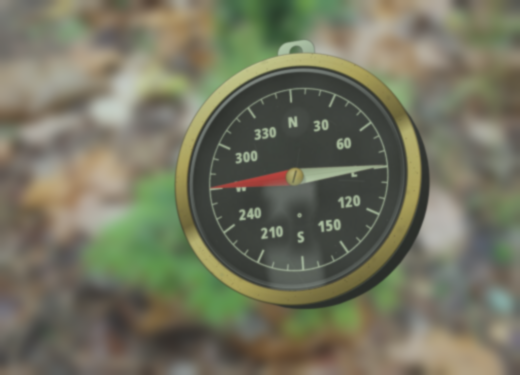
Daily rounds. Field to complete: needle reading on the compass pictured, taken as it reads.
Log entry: 270 °
